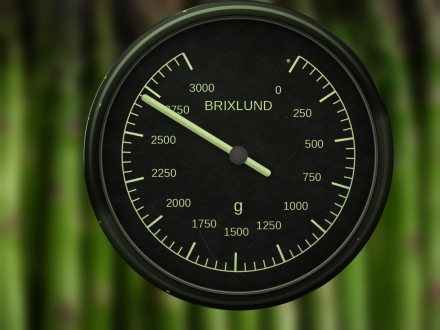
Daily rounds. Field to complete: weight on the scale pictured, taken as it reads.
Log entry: 2700 g
